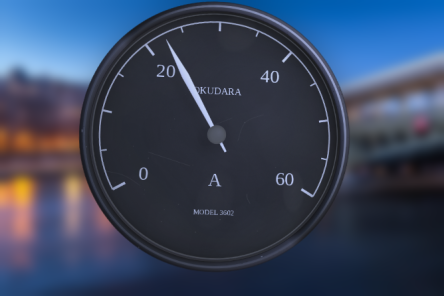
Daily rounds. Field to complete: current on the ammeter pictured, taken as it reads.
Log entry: 22.5 A
